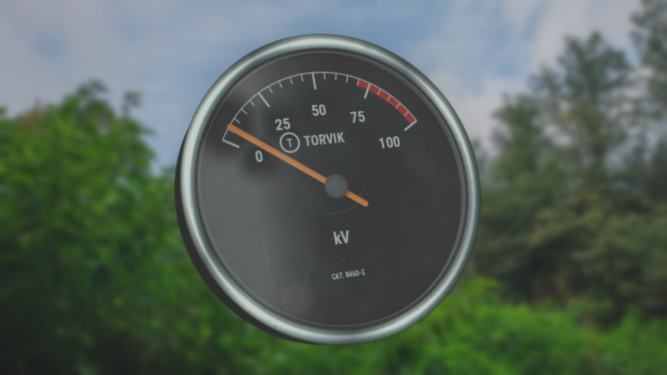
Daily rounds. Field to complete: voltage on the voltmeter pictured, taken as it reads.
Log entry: 5 kV
